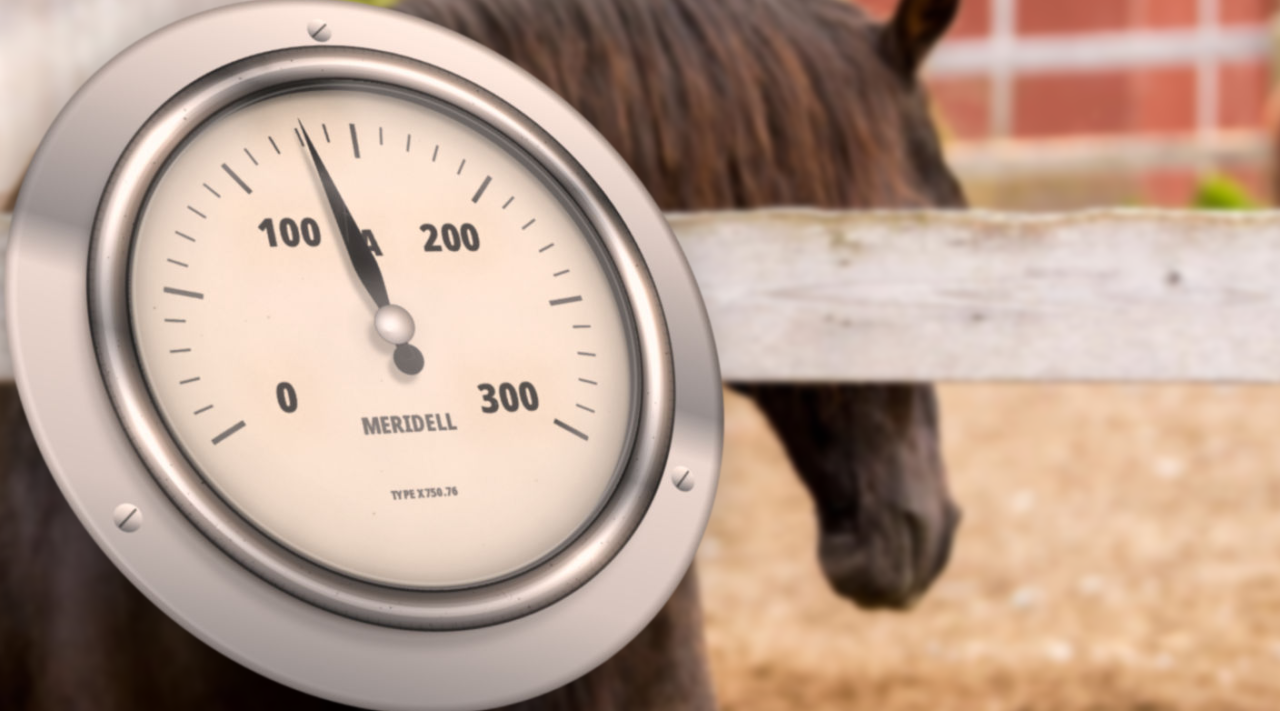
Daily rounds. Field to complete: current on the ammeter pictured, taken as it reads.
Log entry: 130 A
